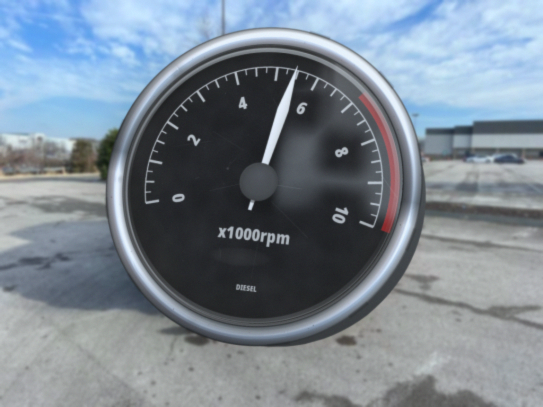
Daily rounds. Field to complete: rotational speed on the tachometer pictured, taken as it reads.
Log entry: 5500 rpm
